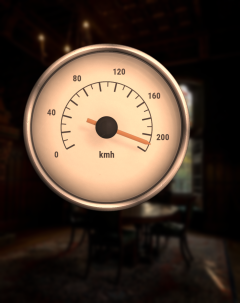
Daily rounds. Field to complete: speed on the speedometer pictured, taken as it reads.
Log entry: 210 km/h
